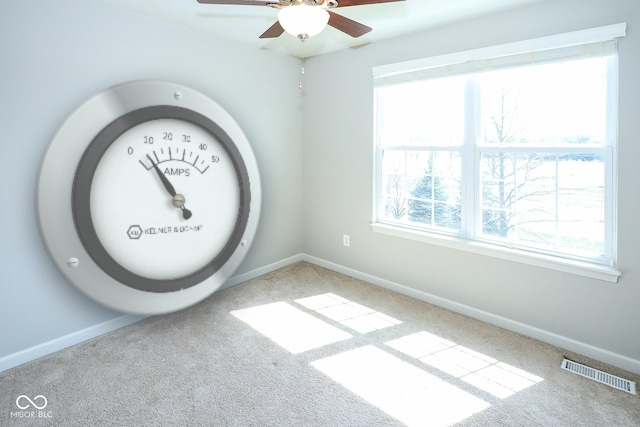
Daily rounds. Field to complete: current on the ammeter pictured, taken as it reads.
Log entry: 5 A
